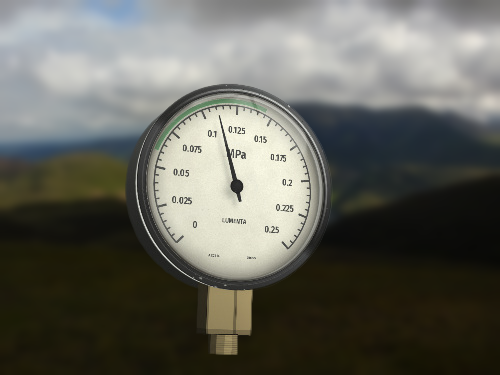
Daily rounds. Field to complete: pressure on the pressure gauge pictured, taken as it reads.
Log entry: 0.11 MPa
